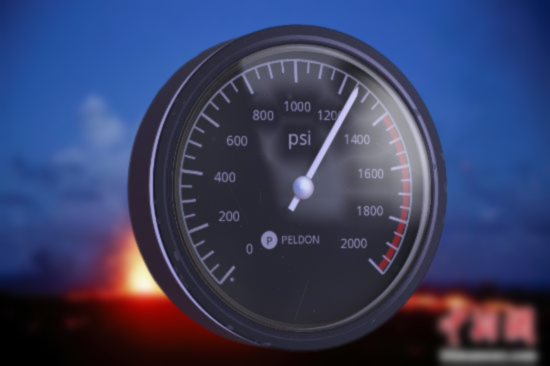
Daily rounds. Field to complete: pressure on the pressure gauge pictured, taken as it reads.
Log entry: 1250 psi
